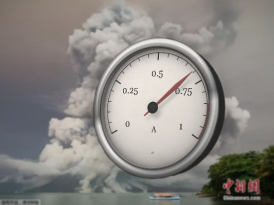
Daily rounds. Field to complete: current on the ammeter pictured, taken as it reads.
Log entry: 0.7 A
